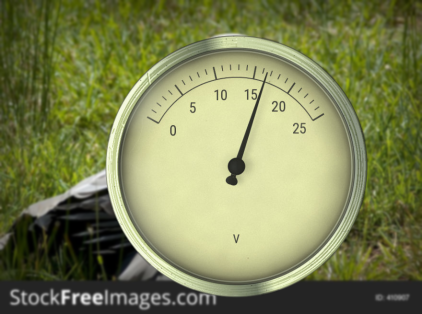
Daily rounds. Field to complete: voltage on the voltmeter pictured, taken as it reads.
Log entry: 16.5 V
